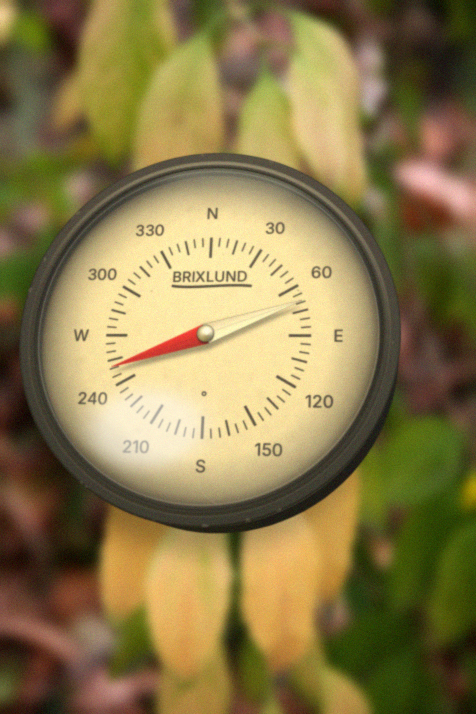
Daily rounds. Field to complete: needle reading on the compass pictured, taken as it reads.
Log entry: 250 °
